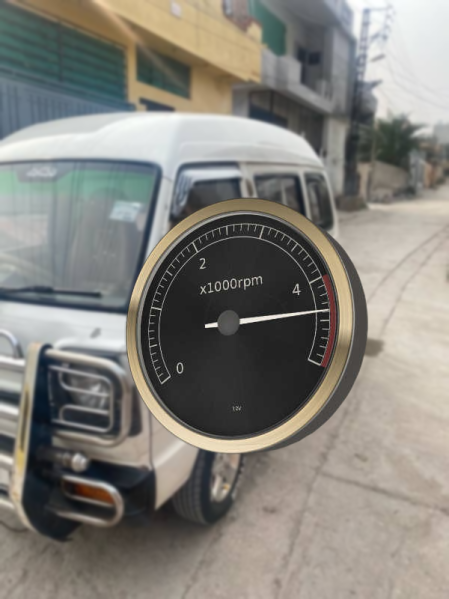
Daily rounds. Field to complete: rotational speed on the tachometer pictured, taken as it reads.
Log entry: 4400 rpm
